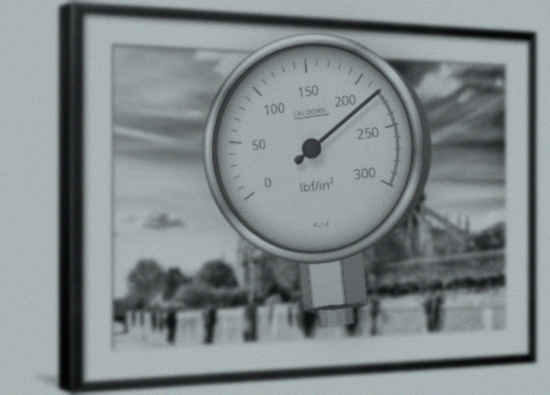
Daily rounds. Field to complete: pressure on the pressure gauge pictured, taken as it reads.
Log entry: 220 psi
